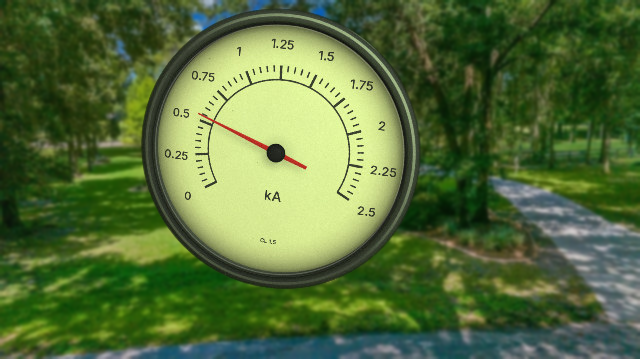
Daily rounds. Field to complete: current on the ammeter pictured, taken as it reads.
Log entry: 0.55 kA
